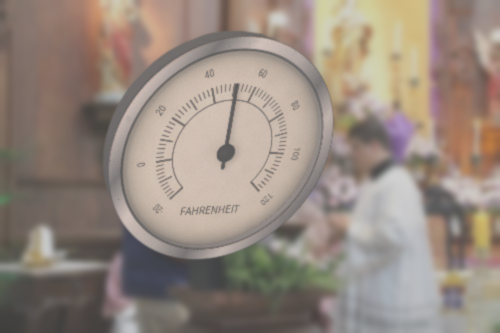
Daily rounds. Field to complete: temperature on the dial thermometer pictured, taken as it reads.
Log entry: 50 °F
